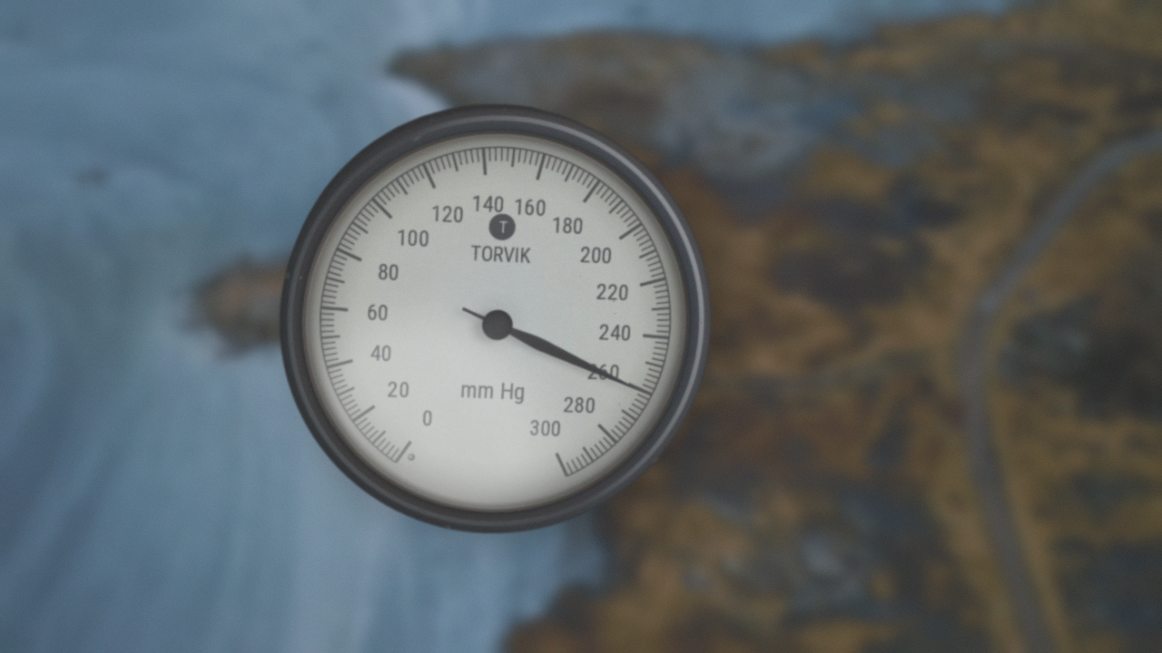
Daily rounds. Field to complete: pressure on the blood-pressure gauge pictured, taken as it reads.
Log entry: 260 mmHg
